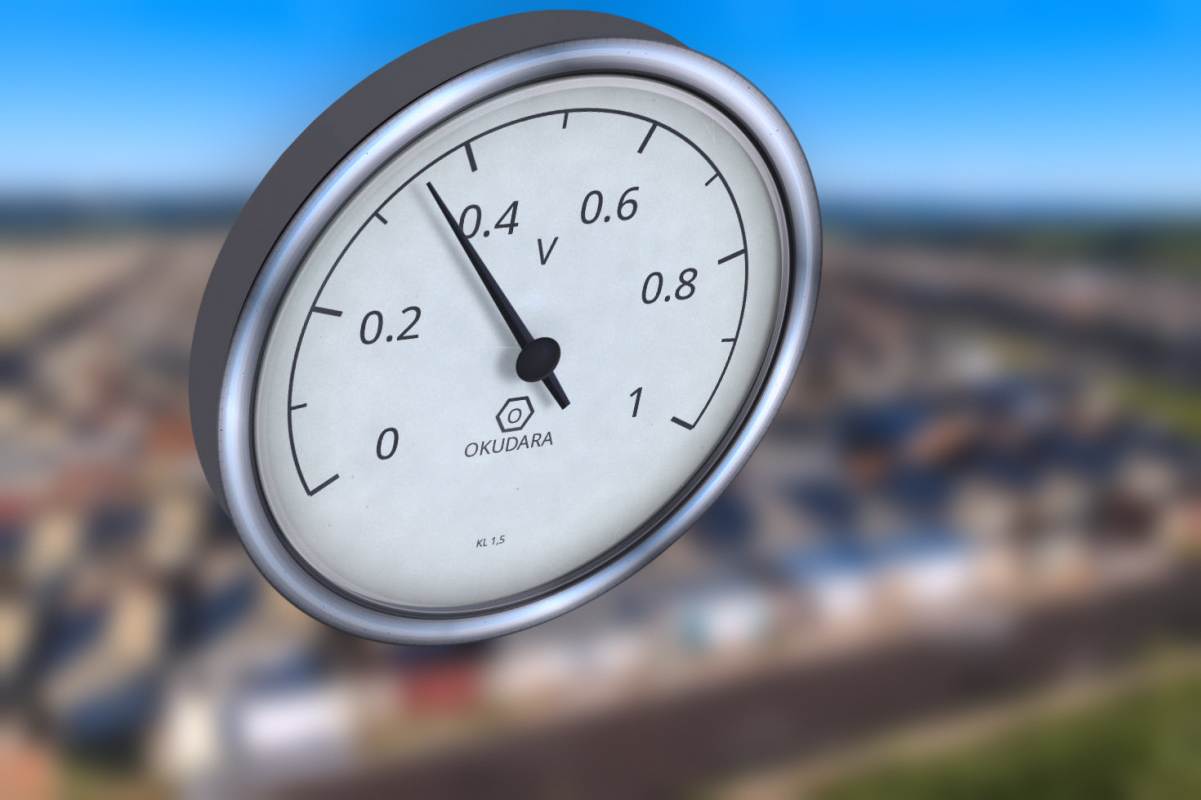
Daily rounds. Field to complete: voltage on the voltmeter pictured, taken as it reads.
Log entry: 0.35 V
